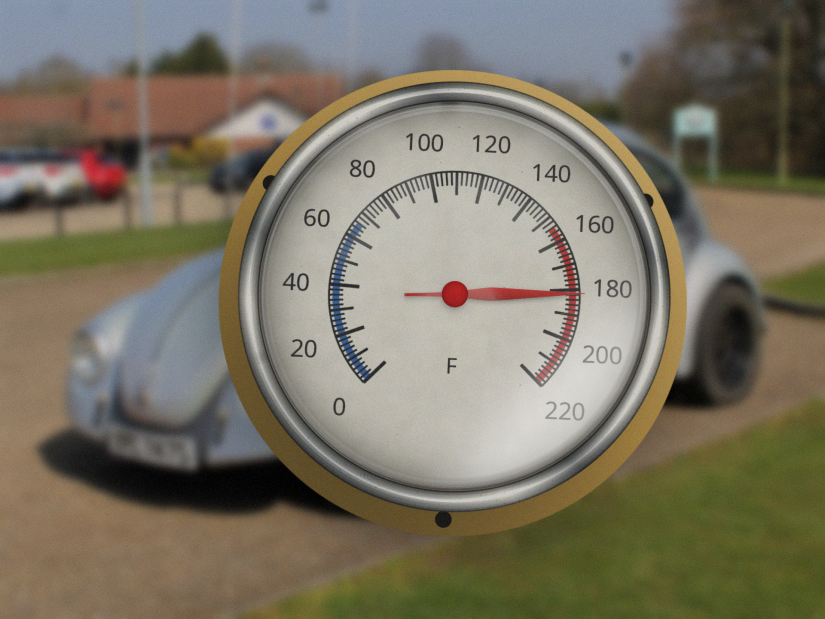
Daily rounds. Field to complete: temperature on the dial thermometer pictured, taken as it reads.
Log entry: 182 °F
